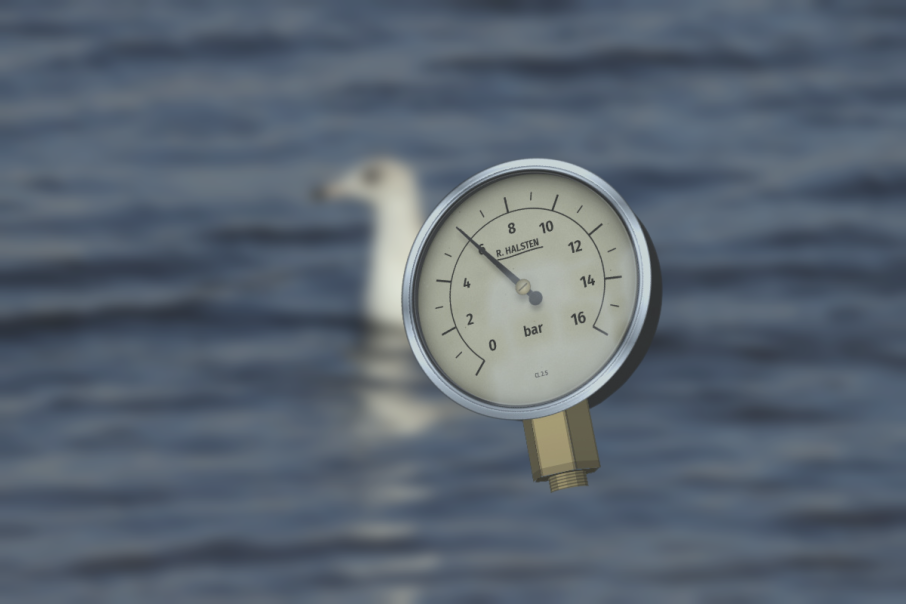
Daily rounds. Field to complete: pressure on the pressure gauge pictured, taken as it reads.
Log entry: 6 bar
